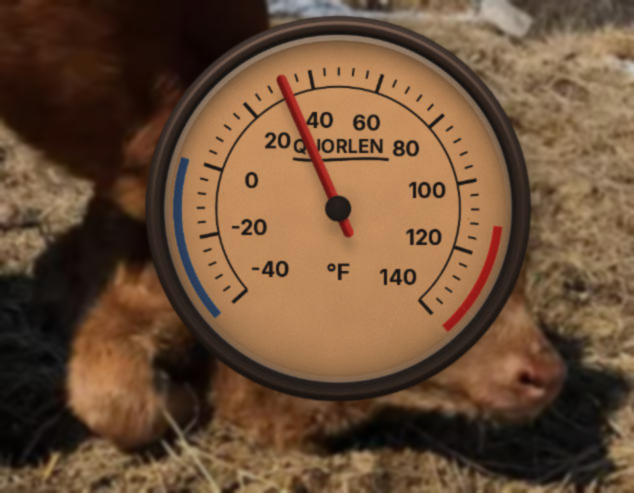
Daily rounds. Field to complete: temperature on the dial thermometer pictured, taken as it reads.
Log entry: 32 °F
